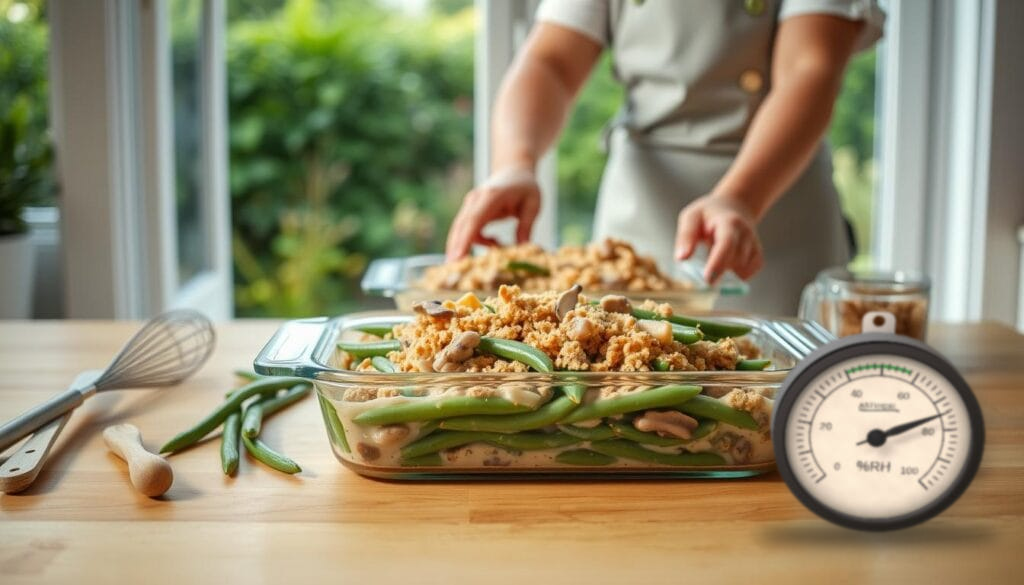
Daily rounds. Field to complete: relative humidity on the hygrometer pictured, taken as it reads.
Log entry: 74 %
